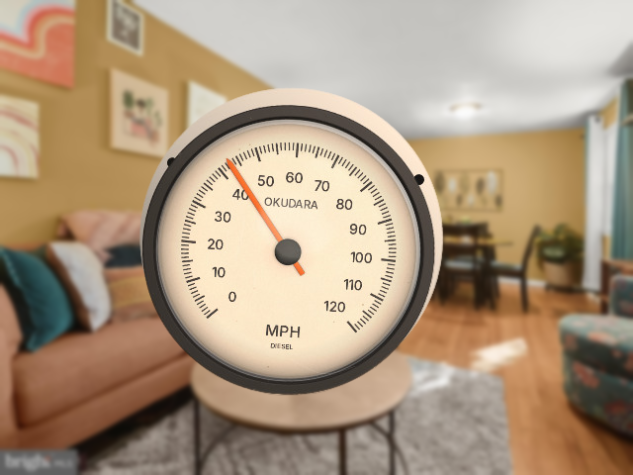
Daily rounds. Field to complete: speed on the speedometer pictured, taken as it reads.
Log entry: 43 mph
